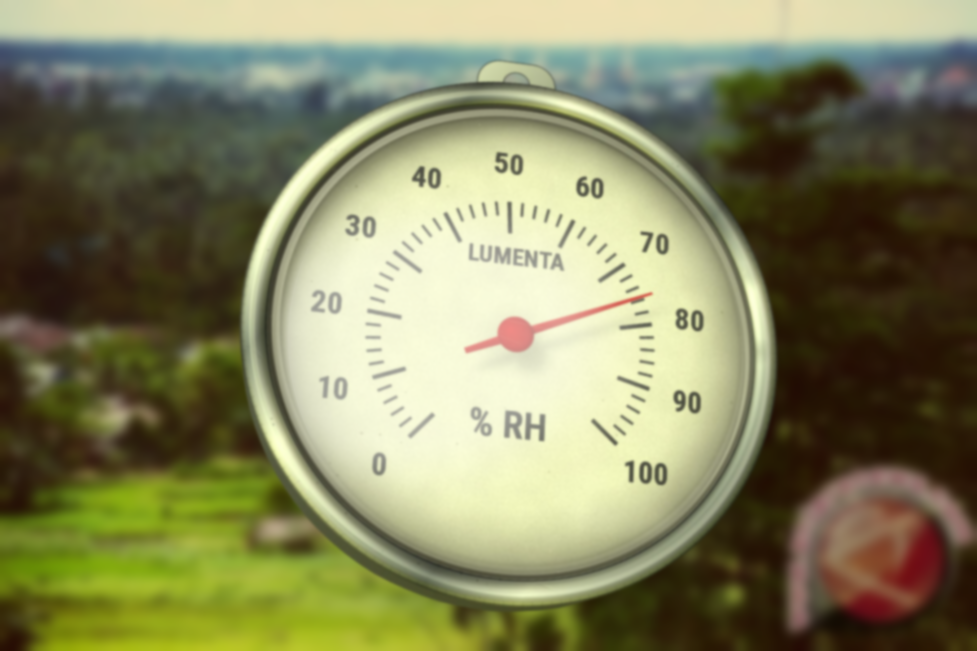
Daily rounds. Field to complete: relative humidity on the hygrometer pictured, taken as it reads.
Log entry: 76 %
